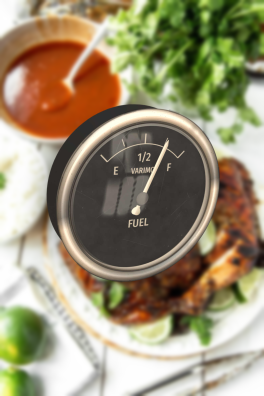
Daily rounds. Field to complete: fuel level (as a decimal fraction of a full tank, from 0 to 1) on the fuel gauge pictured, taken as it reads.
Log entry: 0.75
